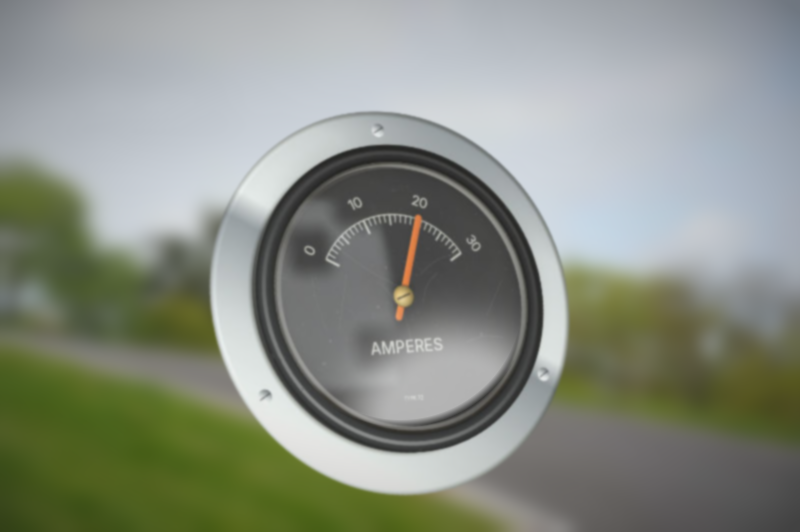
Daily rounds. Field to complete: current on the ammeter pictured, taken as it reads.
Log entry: 20 A
